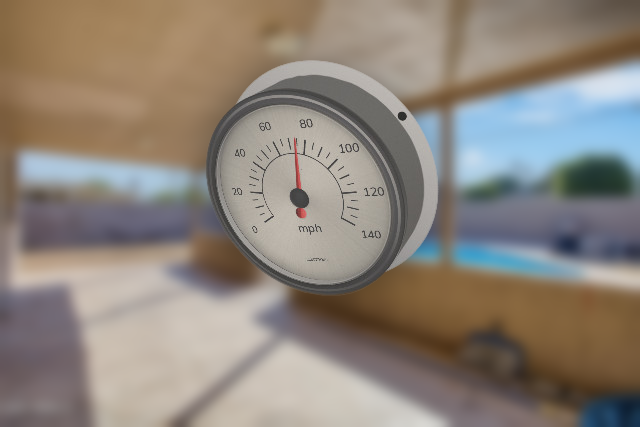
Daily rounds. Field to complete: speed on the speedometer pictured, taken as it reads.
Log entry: 75 mph
